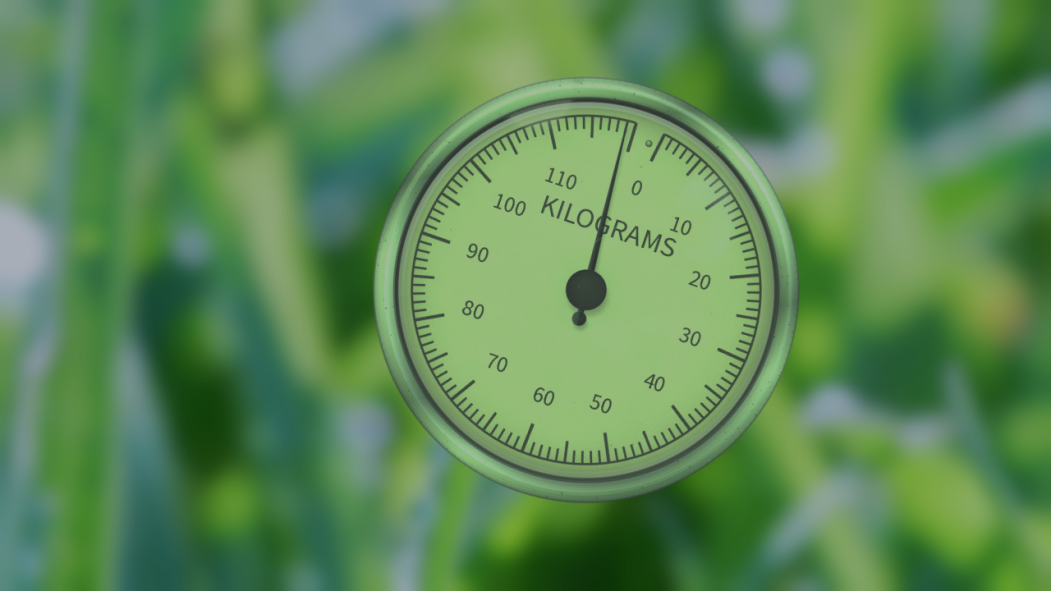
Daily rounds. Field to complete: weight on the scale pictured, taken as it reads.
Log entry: 119 kg
